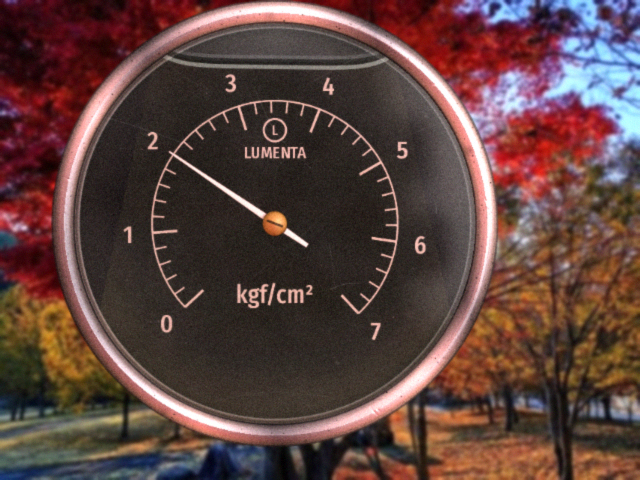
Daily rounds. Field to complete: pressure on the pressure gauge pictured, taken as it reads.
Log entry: 2 kg/cm²
